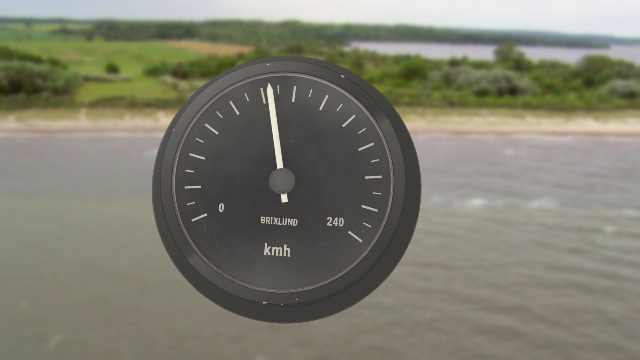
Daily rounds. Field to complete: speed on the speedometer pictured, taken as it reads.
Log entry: 105 km/h
